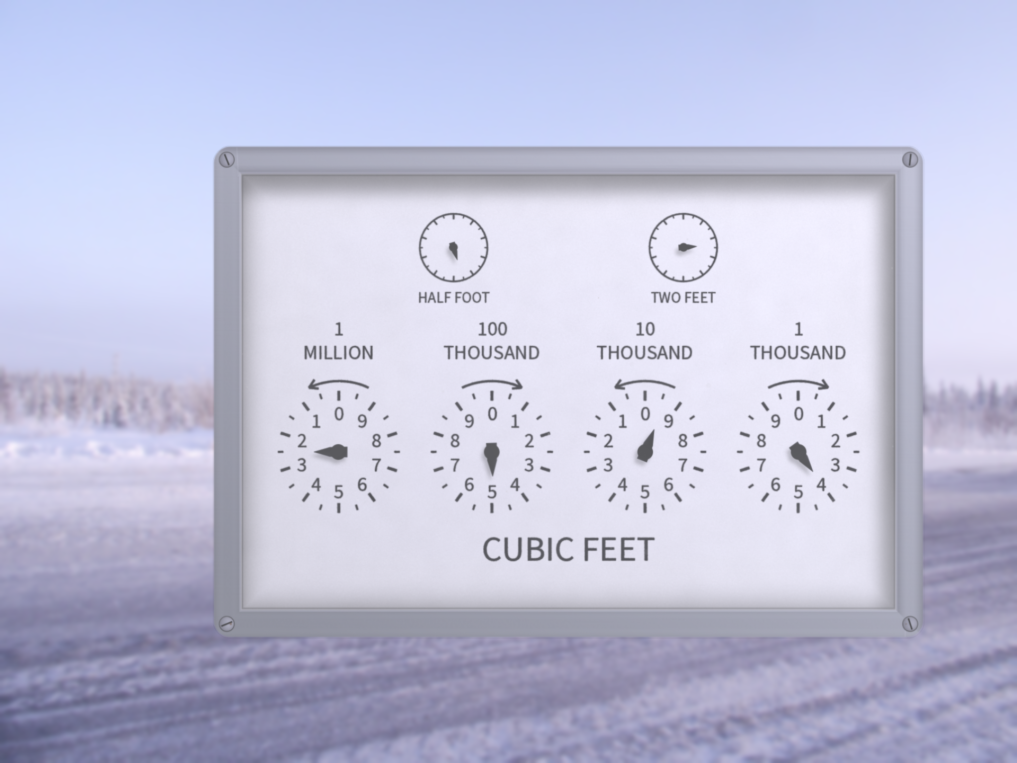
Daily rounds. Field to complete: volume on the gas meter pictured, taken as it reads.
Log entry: 249400 ft³
